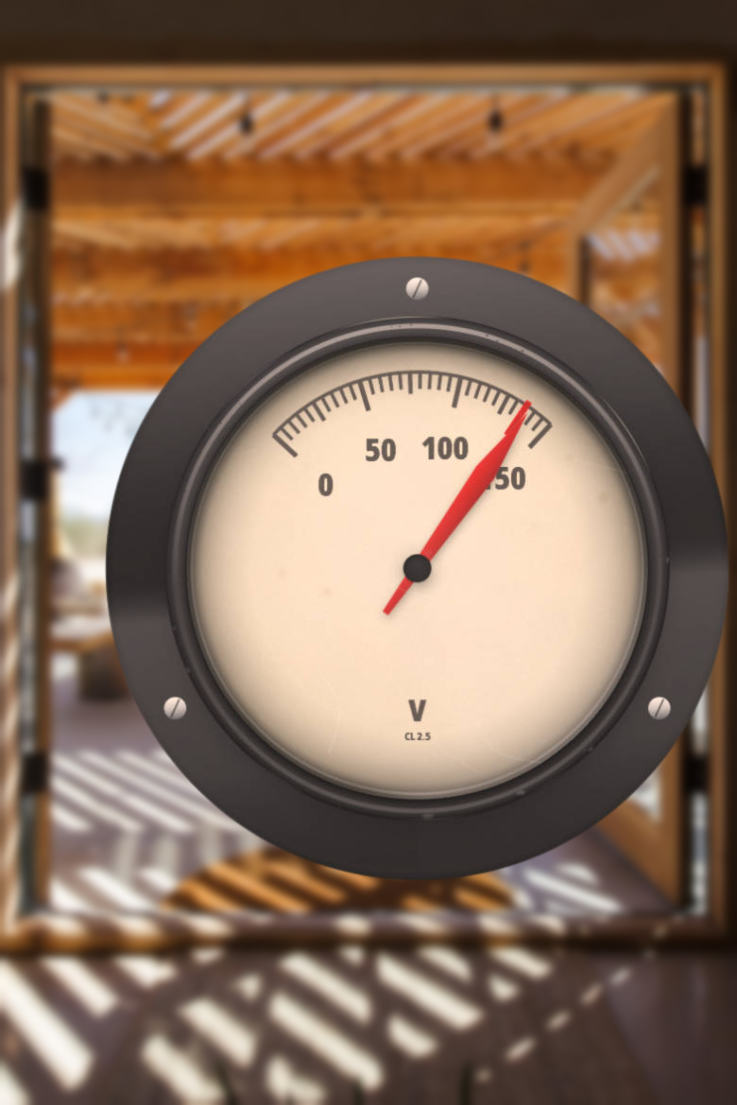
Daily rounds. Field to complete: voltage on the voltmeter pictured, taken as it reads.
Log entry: 137.5 V
